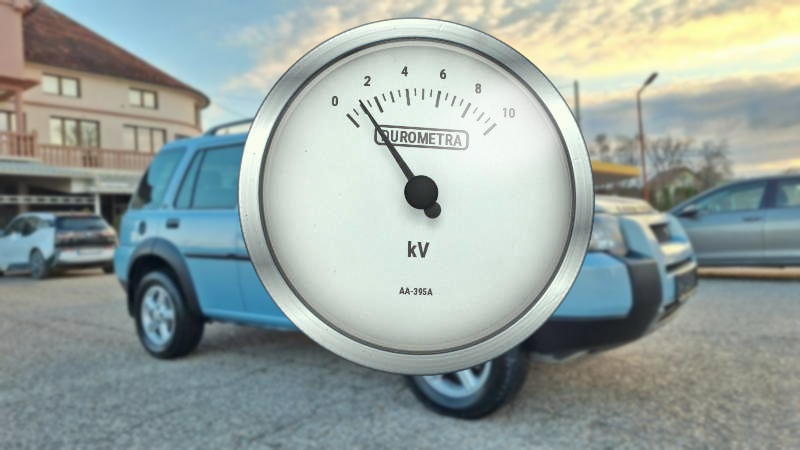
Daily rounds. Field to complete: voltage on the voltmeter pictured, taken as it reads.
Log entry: 1 kV
